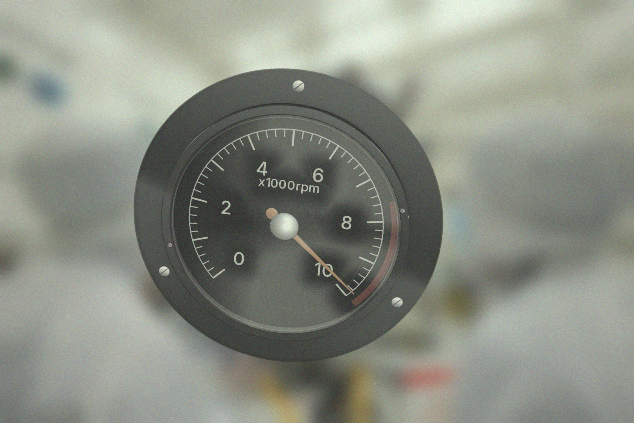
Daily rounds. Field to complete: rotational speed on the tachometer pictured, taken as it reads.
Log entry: 9800 rpm
